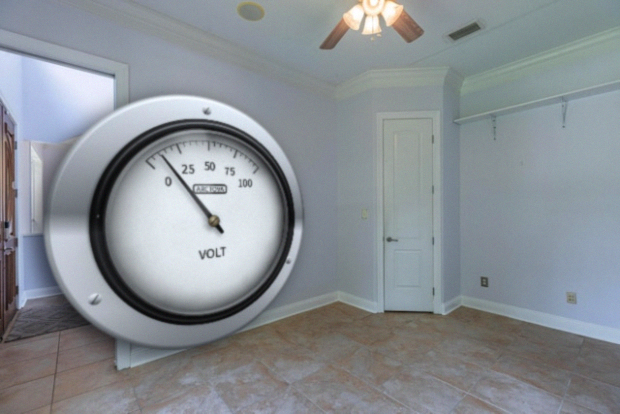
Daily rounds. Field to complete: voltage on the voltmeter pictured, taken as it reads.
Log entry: 10 V
